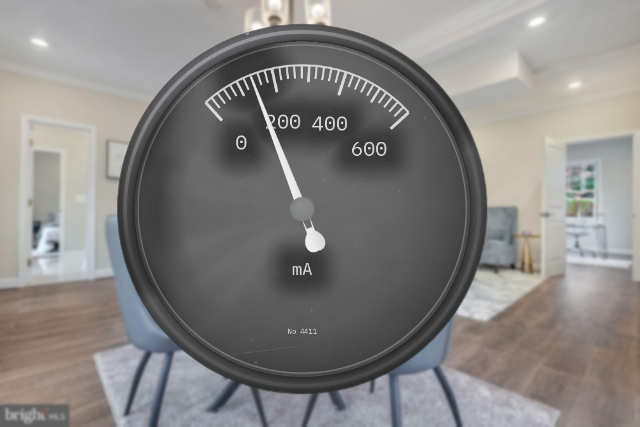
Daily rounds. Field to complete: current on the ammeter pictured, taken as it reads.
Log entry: 140 mA
